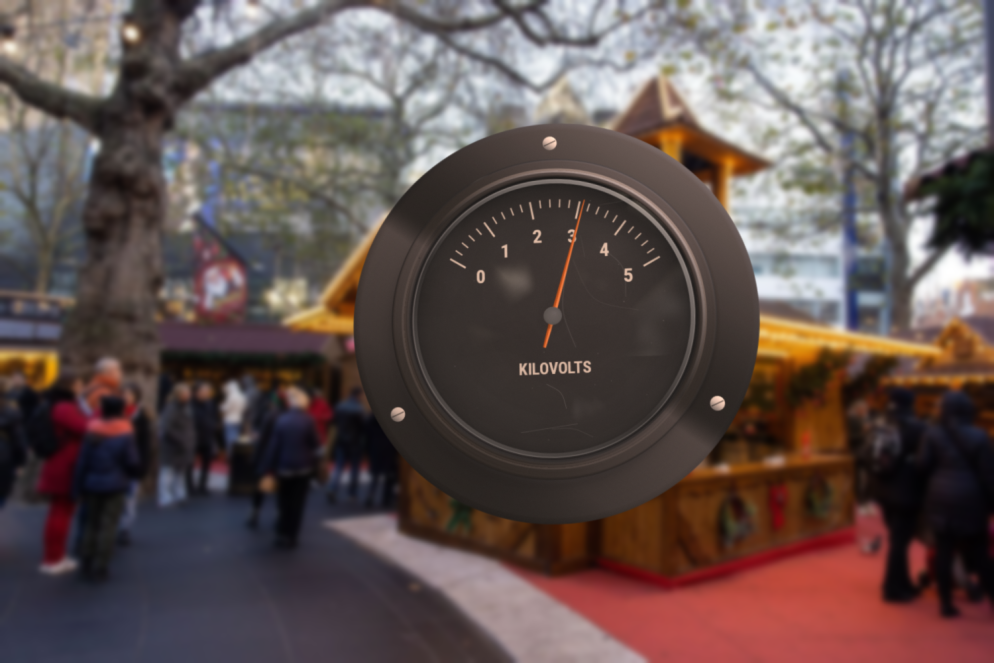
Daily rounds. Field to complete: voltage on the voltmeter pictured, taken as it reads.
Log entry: 3.1 kV
